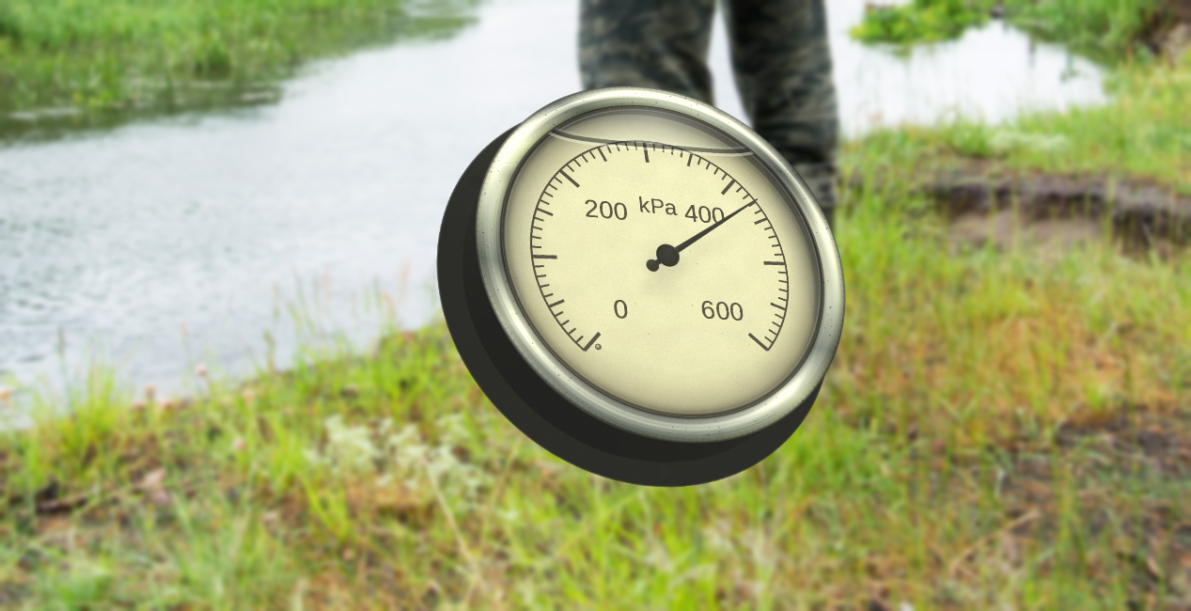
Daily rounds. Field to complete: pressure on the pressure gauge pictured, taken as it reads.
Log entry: 430 kPa
